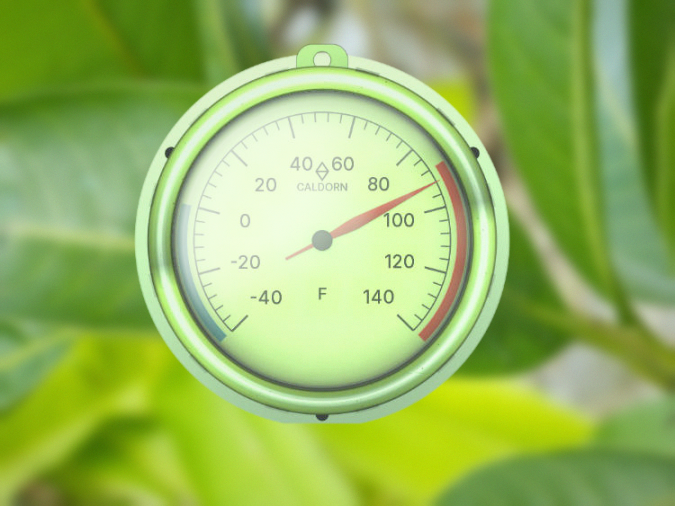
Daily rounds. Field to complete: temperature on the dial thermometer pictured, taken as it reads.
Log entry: 92 °F
